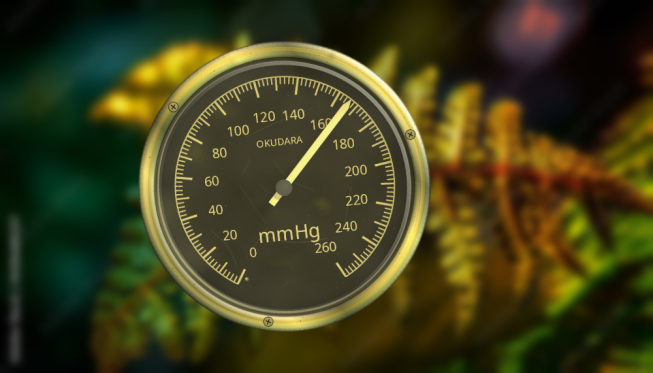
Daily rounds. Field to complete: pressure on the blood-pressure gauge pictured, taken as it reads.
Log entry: 166 mmHg
